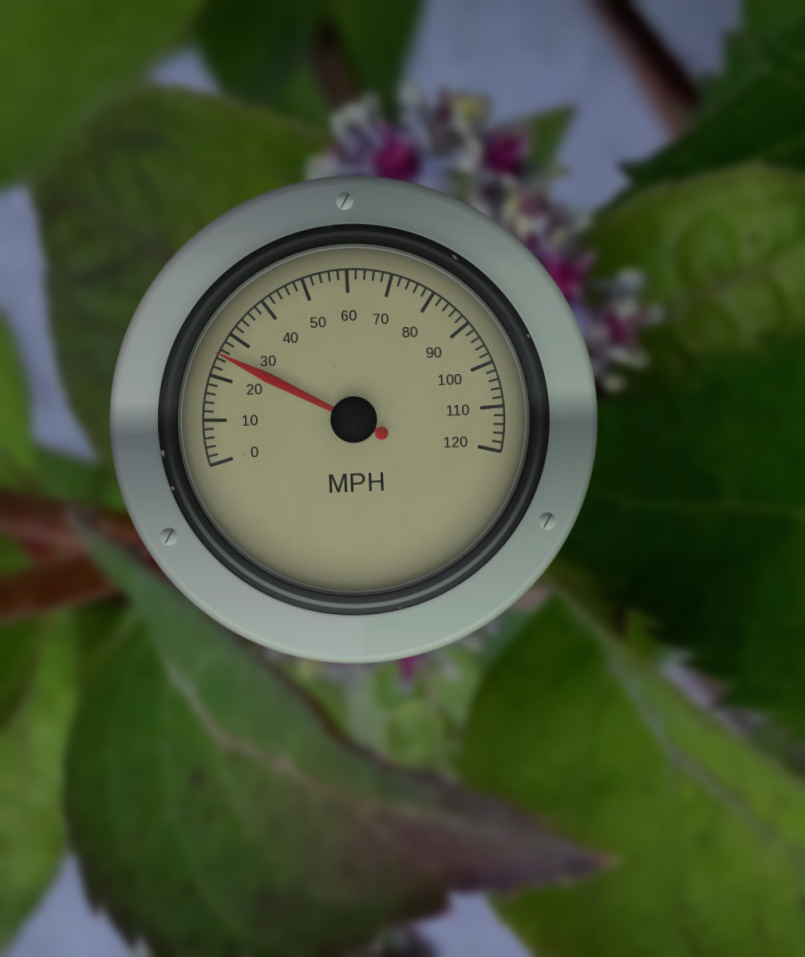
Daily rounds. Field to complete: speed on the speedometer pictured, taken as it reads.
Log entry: 25 mph
